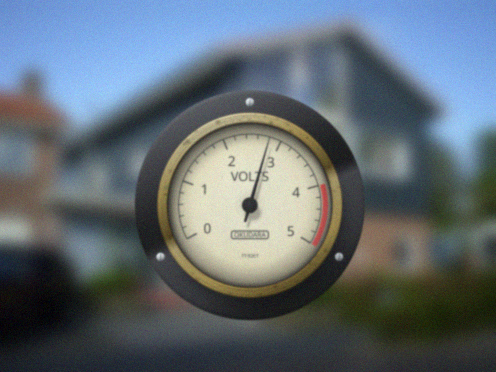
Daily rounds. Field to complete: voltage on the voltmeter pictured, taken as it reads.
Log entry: 2.8 V
